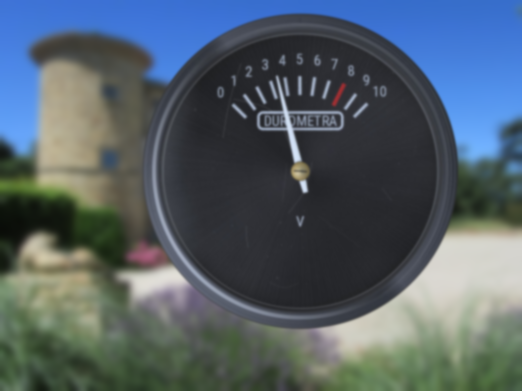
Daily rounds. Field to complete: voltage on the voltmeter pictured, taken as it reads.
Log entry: 3.5 V
